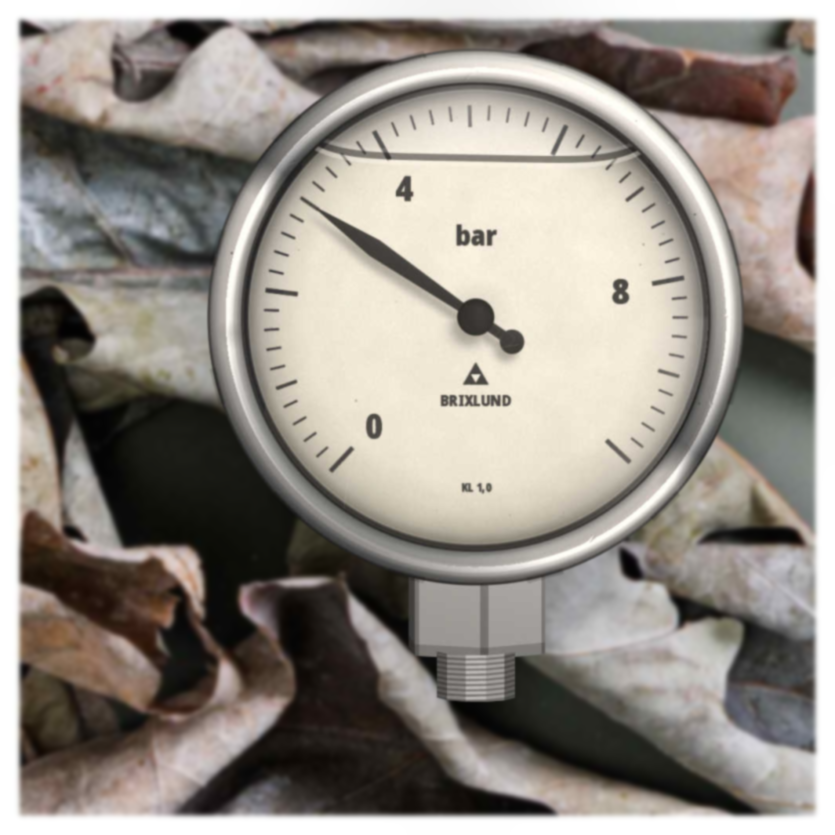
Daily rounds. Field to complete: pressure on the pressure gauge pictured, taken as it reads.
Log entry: 3 bar
